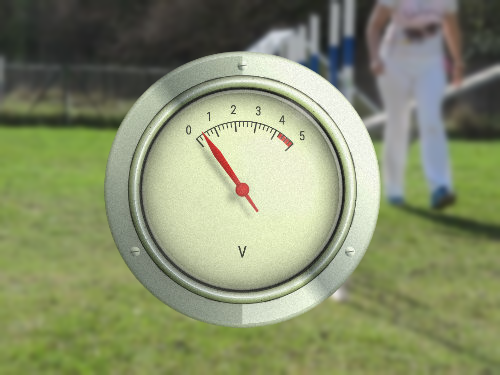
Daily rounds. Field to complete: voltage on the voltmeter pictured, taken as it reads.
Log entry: 0.4 V
